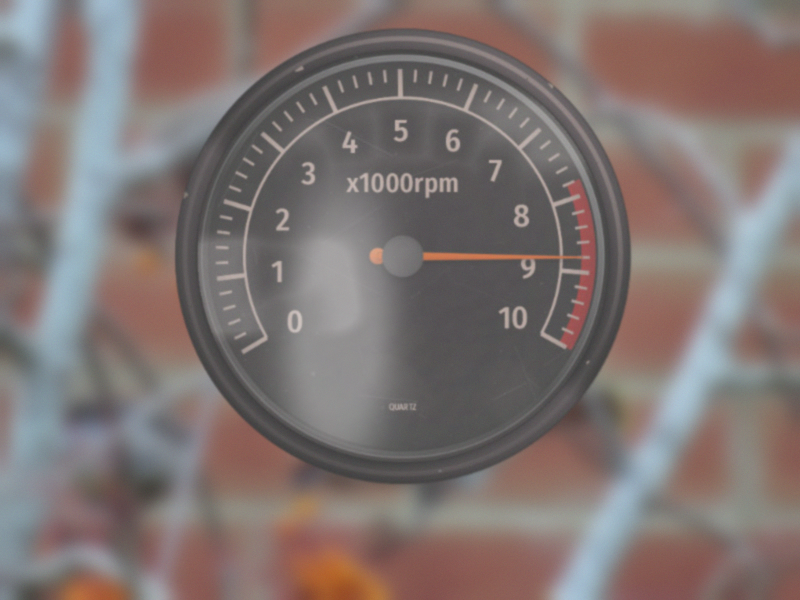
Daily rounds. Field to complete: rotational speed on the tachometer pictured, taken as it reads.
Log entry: 8800 rpm
